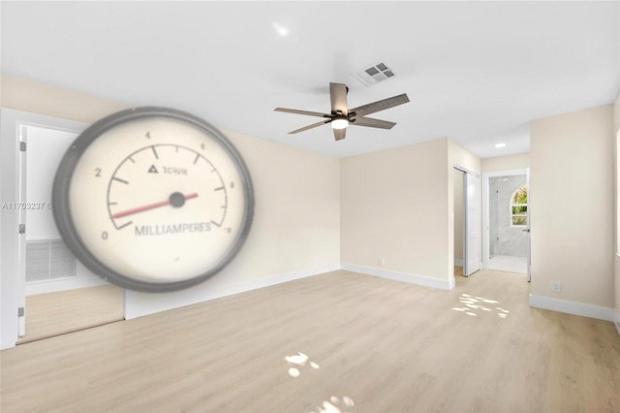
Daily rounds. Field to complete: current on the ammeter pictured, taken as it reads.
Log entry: 0.5 mA
